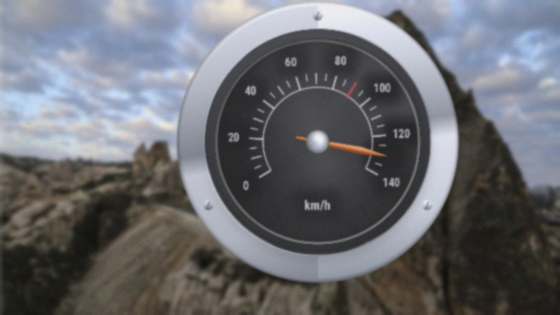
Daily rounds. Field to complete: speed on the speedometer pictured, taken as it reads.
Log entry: 130 km/h
